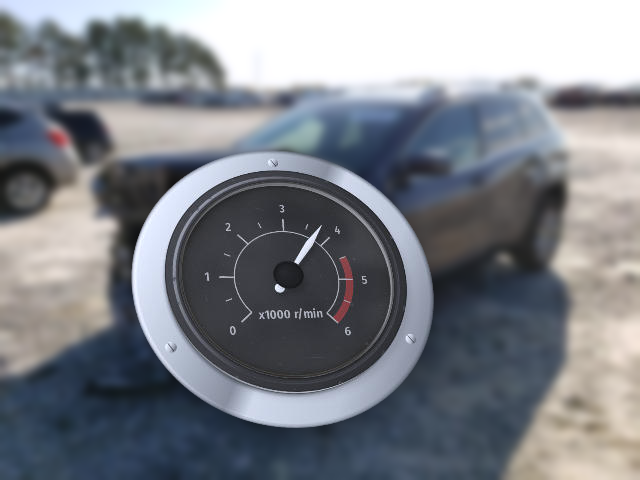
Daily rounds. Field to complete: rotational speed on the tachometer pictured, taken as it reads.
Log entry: 3750 rpm
